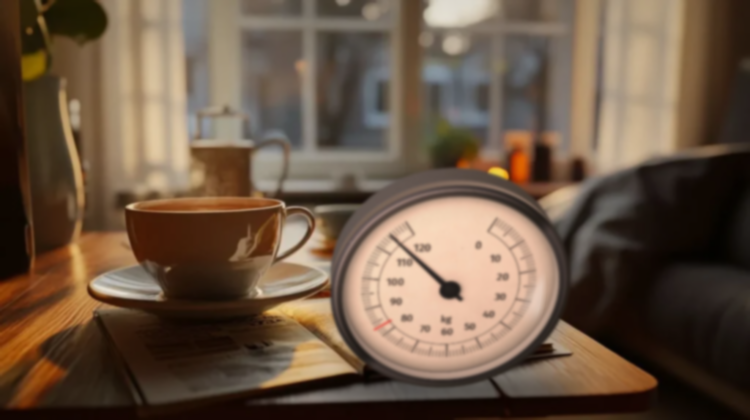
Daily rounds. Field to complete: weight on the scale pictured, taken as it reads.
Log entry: 115 kg
